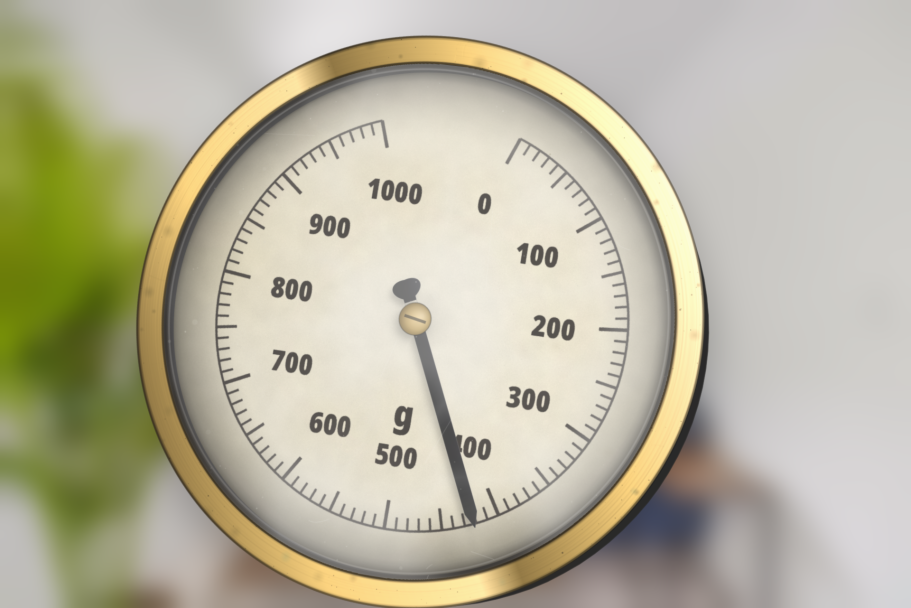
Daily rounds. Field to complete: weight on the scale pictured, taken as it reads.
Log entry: 420 g
